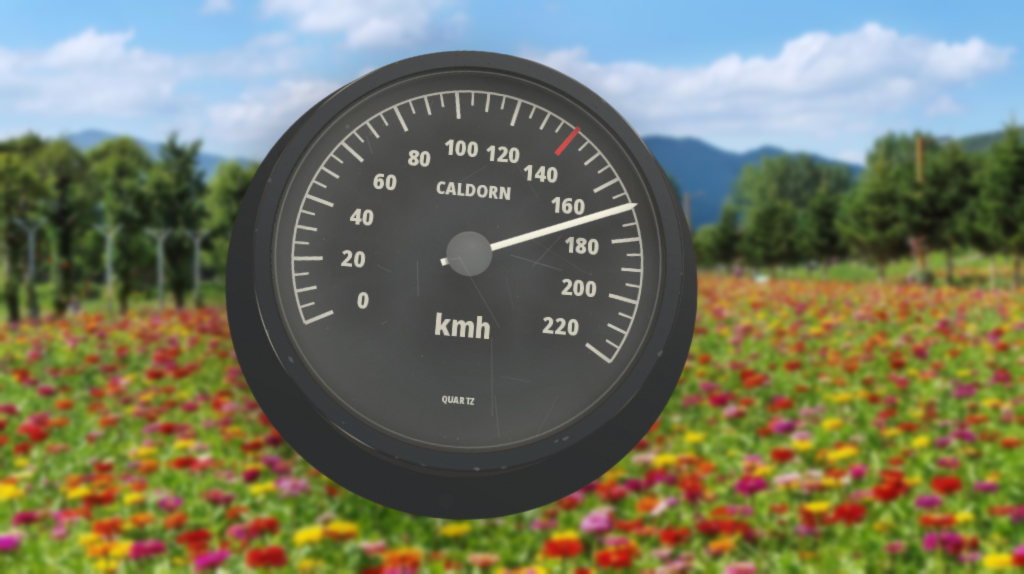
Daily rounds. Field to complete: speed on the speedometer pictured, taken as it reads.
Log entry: 170 km/h
